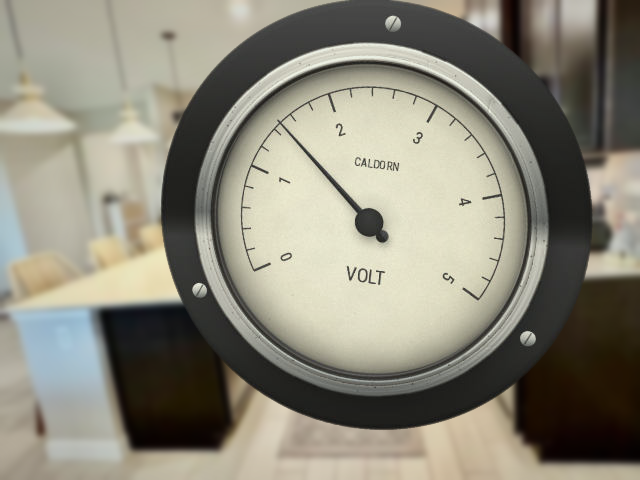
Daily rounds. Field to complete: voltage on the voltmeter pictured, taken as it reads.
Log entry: 1.5 V
